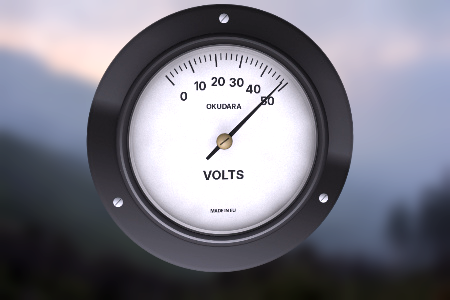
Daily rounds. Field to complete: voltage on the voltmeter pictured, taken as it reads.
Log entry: 48 V
